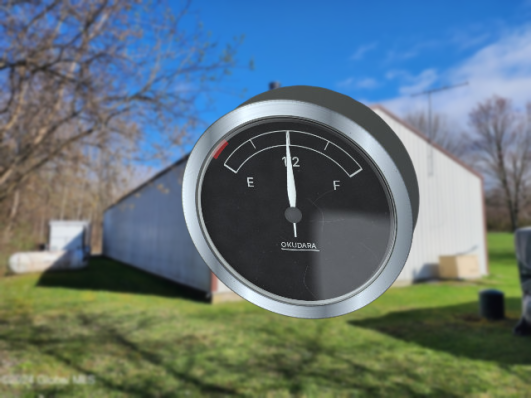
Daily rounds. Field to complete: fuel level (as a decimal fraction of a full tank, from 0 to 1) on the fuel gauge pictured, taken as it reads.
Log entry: 0.5
